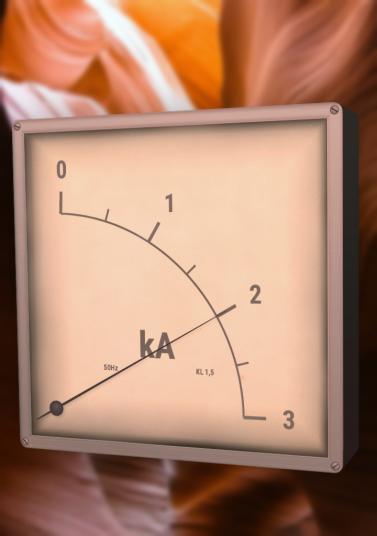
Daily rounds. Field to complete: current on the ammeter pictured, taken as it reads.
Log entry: 2 kA
